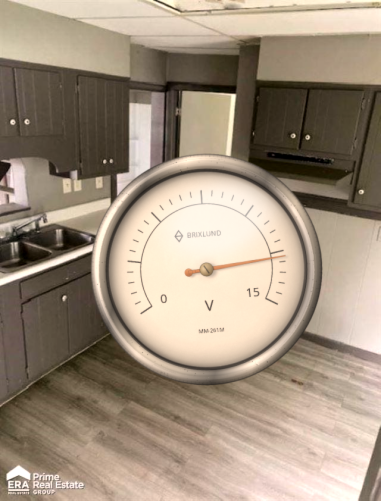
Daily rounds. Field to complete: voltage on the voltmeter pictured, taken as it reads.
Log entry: 12.75 V
